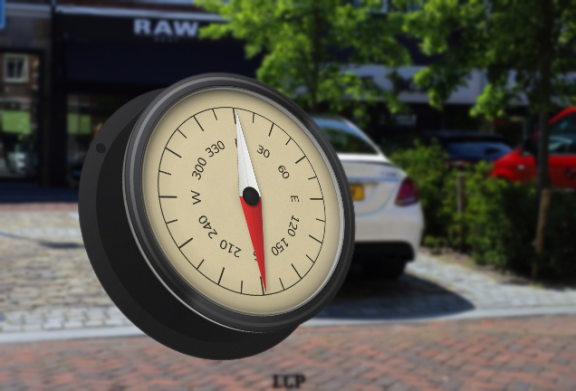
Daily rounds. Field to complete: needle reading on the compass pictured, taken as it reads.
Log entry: 180 °
